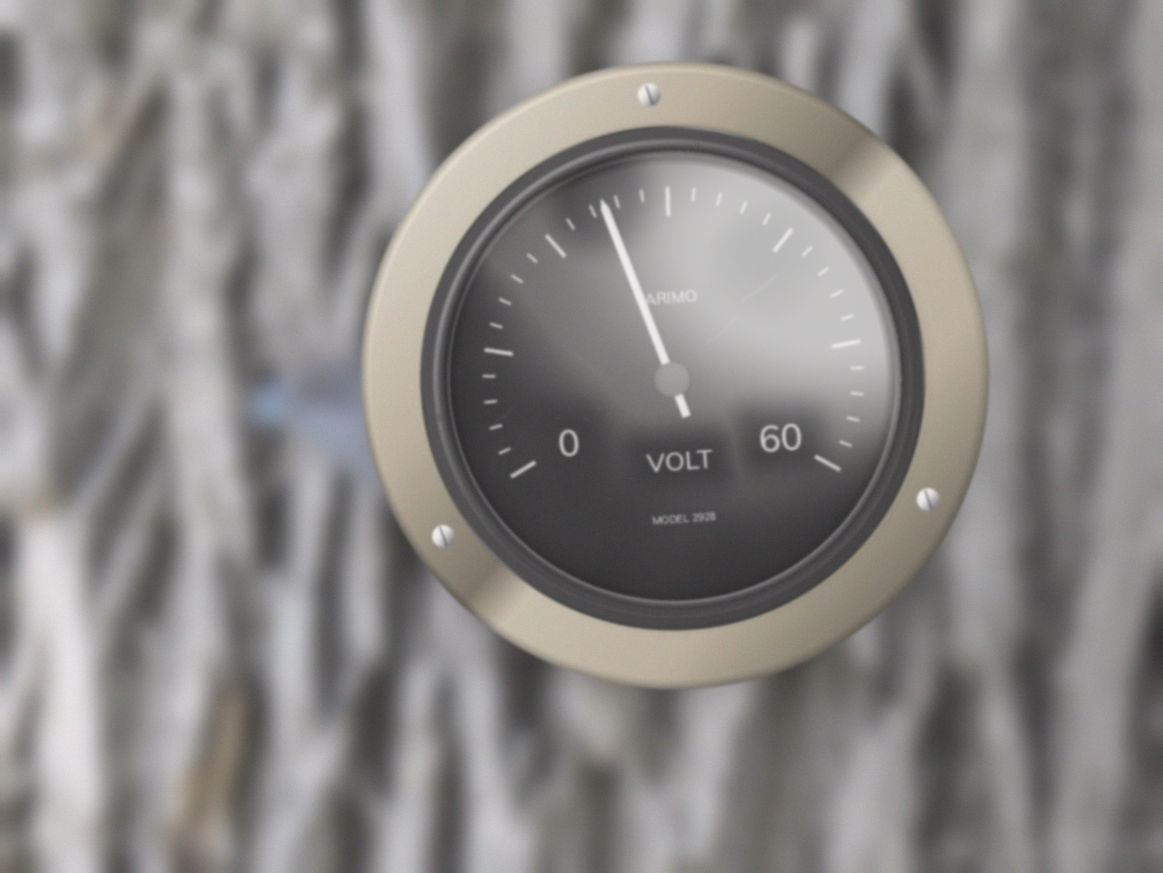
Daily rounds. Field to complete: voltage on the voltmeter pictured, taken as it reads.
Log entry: 25 V
